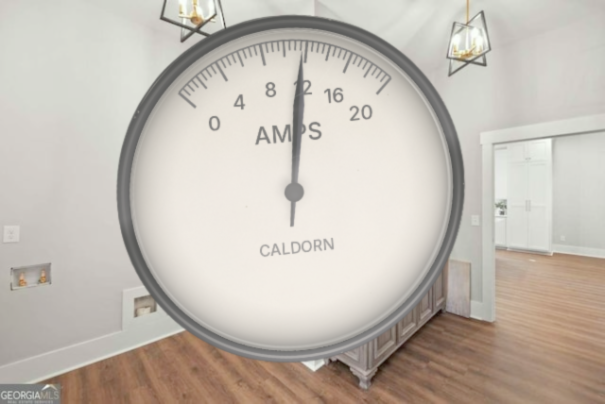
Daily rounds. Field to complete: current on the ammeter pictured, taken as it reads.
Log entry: 11.5 A
